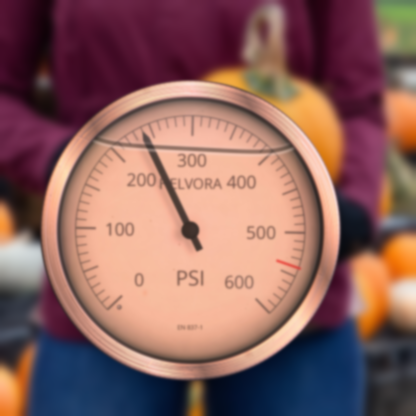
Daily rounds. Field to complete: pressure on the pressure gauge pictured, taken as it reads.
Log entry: 240 psi
